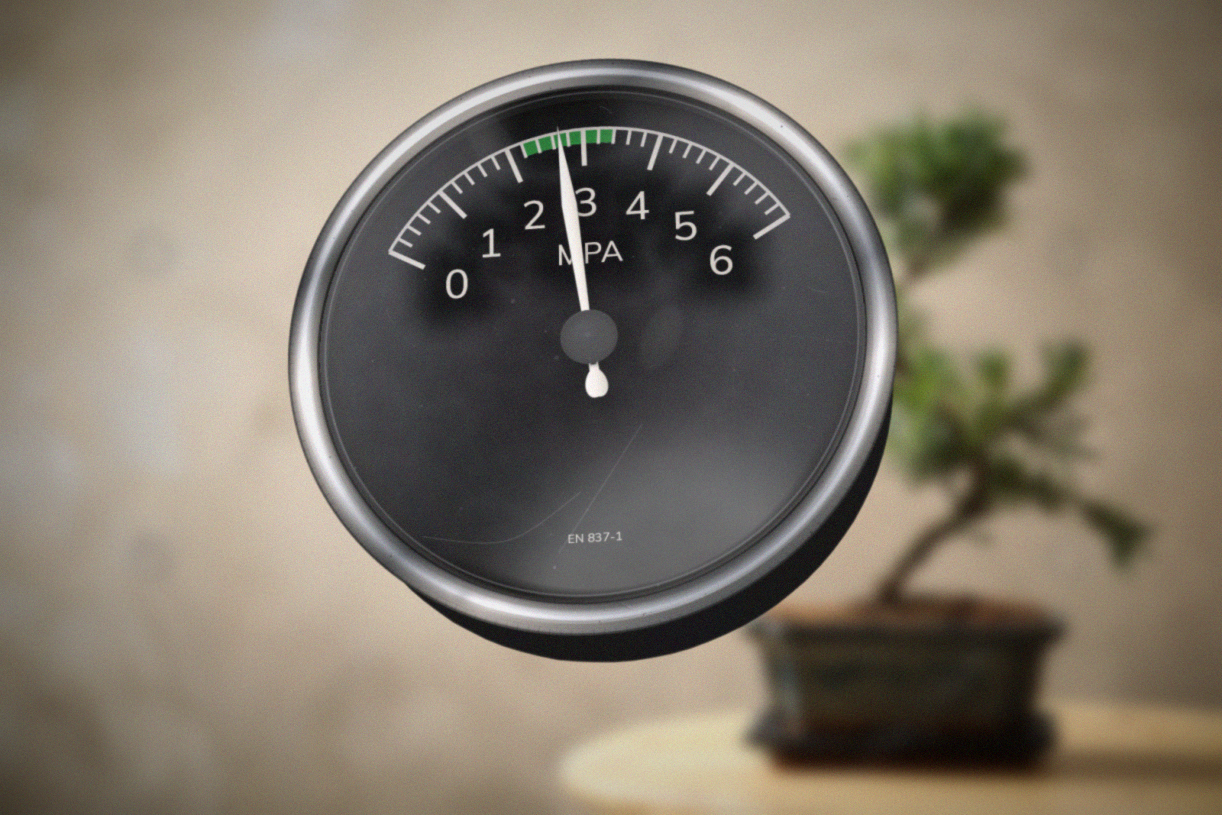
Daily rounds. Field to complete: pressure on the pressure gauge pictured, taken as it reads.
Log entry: 2.7 MPa
